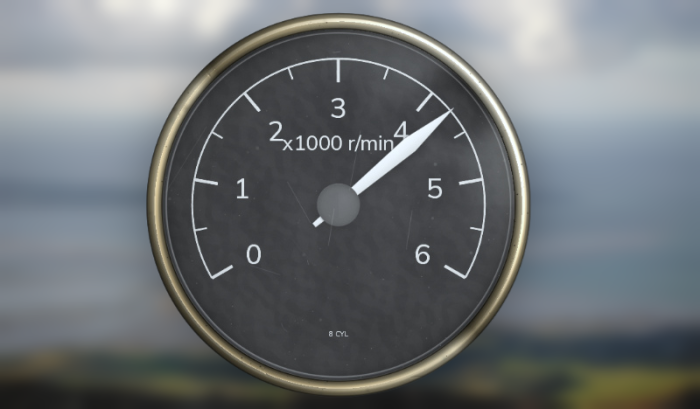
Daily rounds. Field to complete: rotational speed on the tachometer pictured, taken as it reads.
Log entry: 4250 rpm
